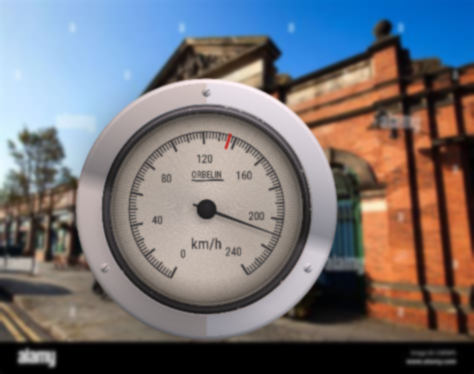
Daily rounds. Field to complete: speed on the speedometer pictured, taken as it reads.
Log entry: 210 km/h
